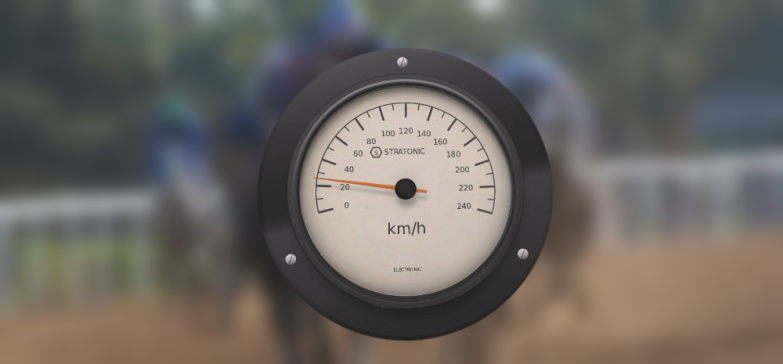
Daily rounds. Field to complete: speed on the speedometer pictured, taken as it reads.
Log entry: 25 km/h
